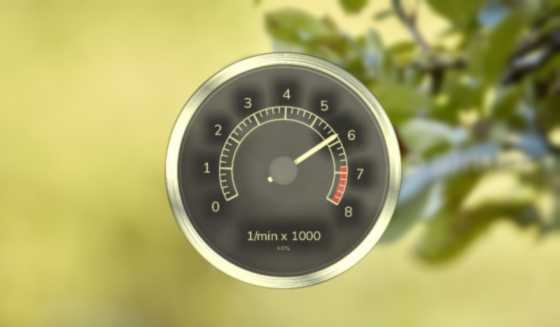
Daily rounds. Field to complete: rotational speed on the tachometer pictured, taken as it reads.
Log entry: 5800 rpm
